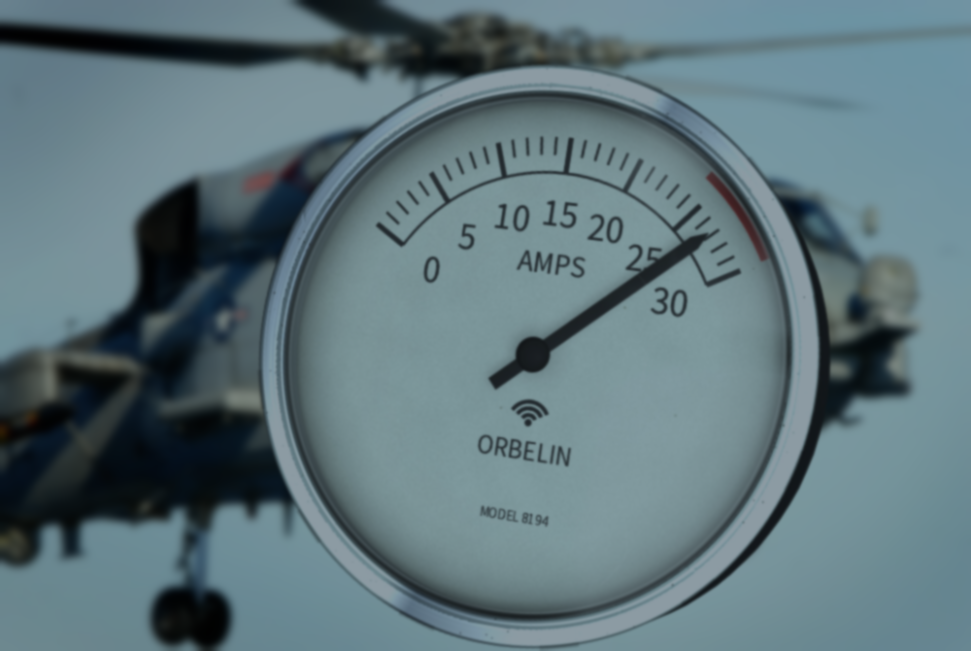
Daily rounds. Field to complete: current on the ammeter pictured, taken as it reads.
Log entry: 27 A
